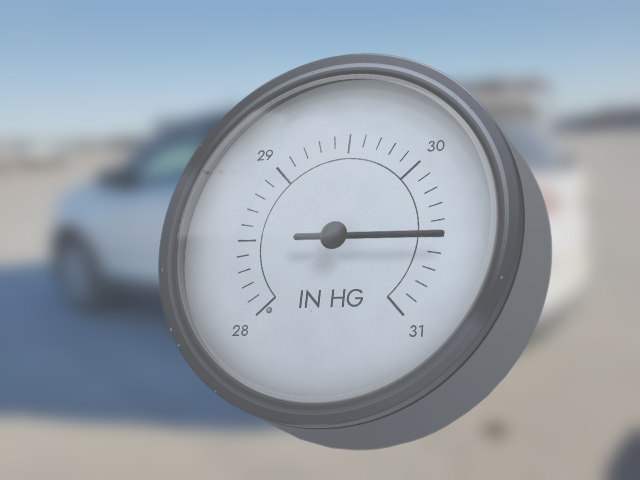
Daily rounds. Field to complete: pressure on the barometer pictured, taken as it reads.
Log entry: 30.5 inHg
